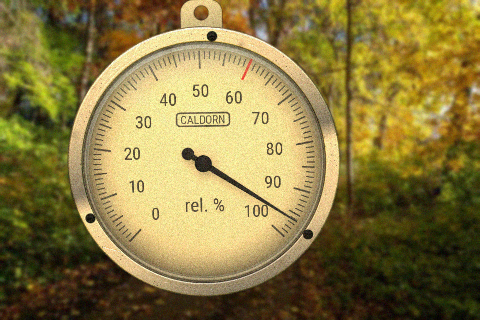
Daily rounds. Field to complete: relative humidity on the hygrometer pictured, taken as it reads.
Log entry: 96 %
